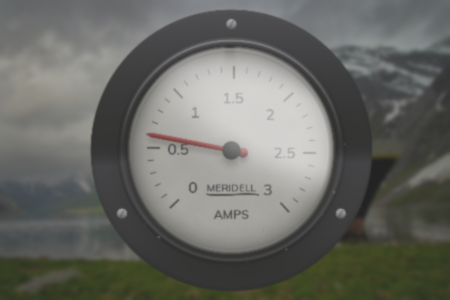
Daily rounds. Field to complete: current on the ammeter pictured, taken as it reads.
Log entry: 0.6 A
